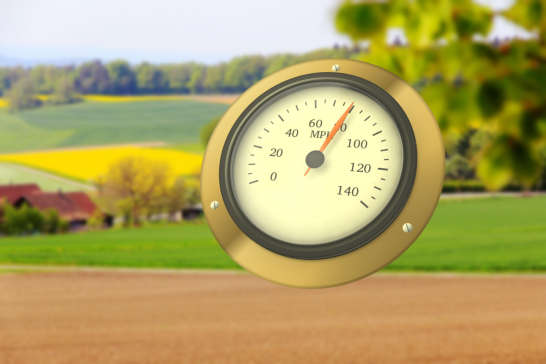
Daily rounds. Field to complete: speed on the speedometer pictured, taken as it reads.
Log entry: 80 mph
